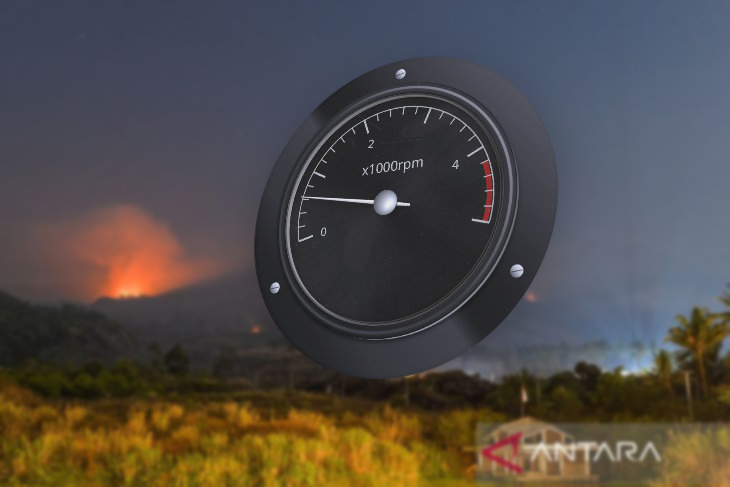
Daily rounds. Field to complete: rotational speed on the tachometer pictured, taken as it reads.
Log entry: 600 rpm
